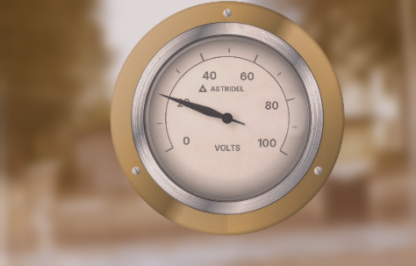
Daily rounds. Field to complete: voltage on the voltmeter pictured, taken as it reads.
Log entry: 20 V
